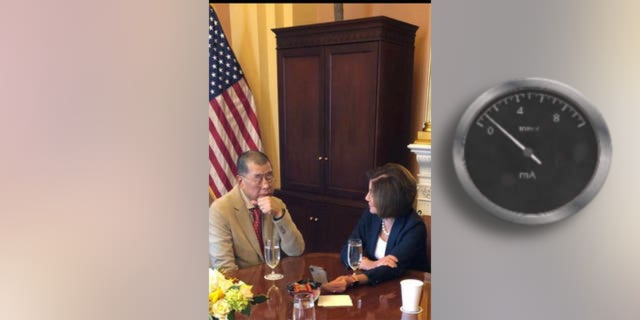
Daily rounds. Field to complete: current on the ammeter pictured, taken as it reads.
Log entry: 1 mA
